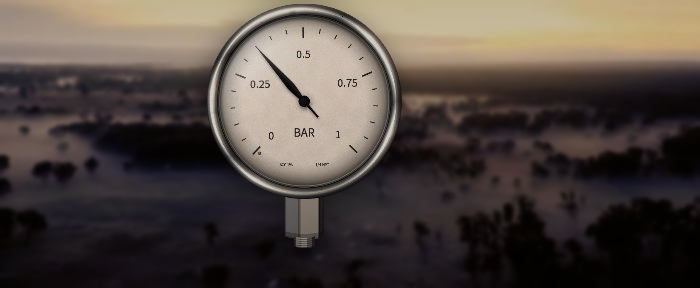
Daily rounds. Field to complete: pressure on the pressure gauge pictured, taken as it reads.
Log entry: 0.35 bar
